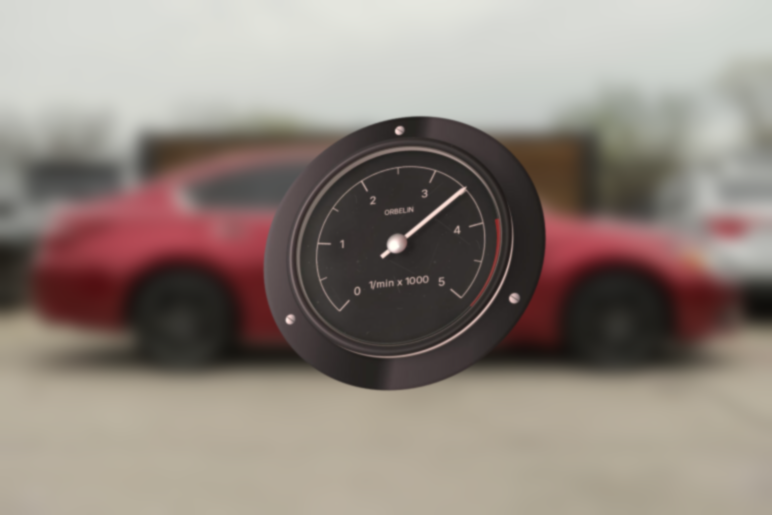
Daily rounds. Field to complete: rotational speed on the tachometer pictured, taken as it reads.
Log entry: 3500 rpm
